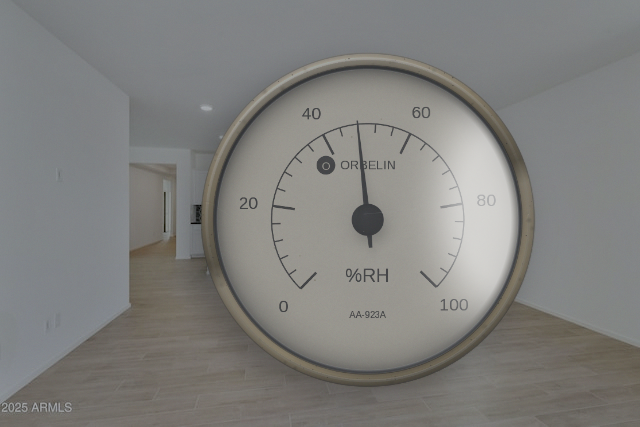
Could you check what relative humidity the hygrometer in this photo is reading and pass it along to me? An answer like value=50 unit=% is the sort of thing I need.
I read value=48 unit=%
